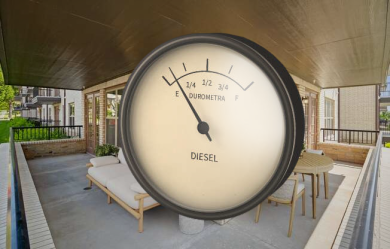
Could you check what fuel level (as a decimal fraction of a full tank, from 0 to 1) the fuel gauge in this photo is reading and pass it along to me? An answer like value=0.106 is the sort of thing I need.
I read value=0.125
